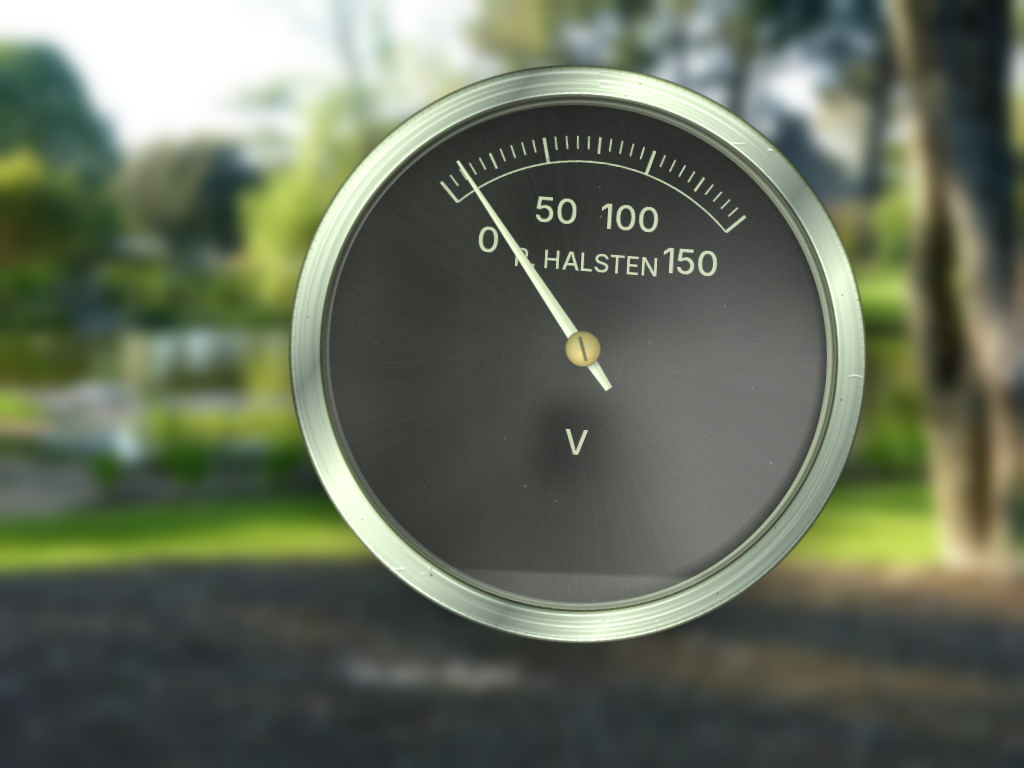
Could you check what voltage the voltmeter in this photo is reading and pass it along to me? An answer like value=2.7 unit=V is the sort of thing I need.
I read value=10 unit=V
